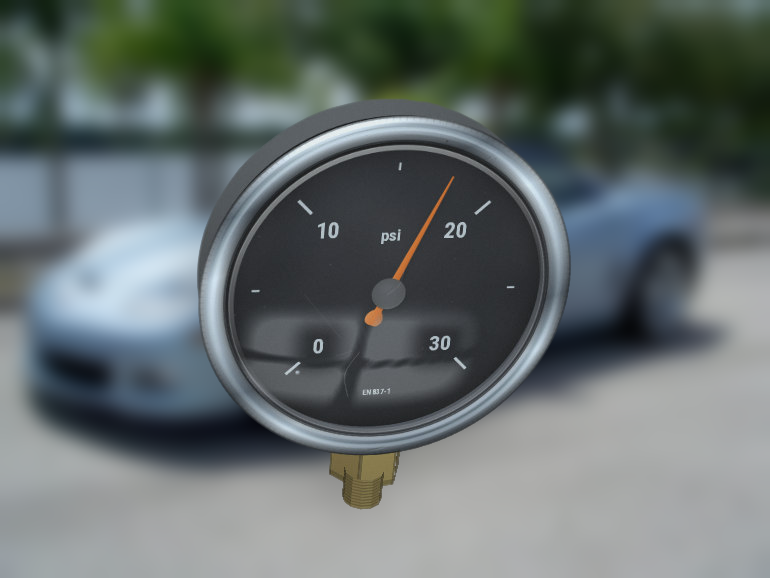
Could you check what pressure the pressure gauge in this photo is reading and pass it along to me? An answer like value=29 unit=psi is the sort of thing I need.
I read value=17.5 unit=psi
